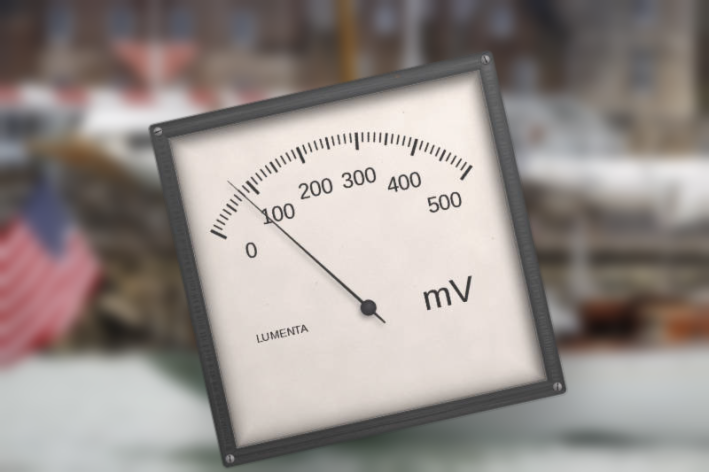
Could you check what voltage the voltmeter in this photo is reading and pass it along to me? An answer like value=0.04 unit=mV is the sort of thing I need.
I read value=80 unit=mV
